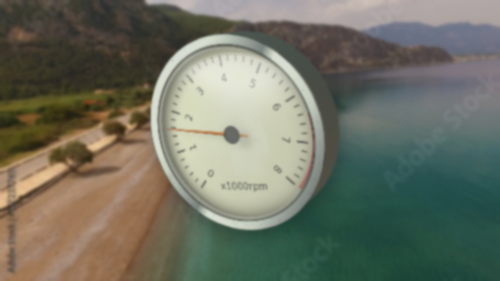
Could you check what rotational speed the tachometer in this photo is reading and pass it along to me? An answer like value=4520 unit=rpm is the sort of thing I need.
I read value=1600 unit=rpm
